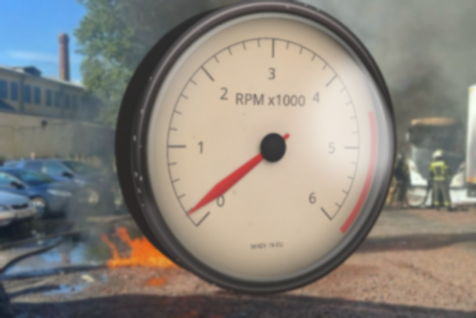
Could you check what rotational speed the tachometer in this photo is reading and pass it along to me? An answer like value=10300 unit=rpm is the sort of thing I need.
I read value=200 unit=rpm
